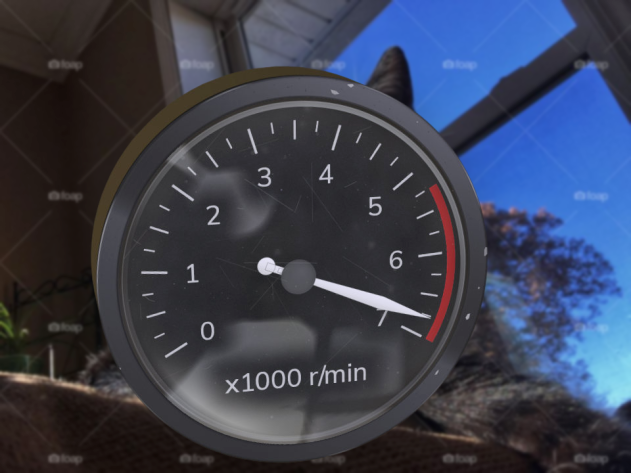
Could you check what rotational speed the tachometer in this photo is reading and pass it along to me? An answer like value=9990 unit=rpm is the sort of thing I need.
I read value=6750 unit=rpm
